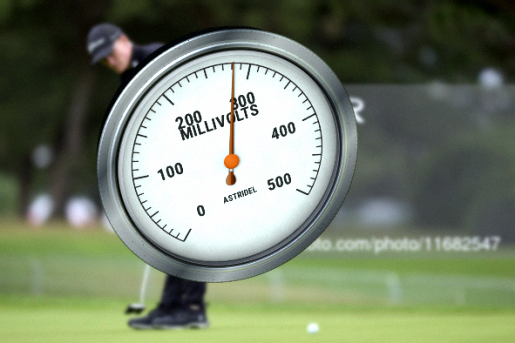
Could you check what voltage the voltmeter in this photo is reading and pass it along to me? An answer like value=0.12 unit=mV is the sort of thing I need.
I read value=280 unit=mV
